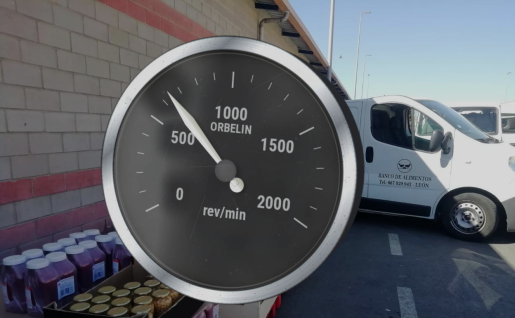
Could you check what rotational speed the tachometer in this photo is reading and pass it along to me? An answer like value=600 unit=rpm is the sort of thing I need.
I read value=650 unit=rpm
